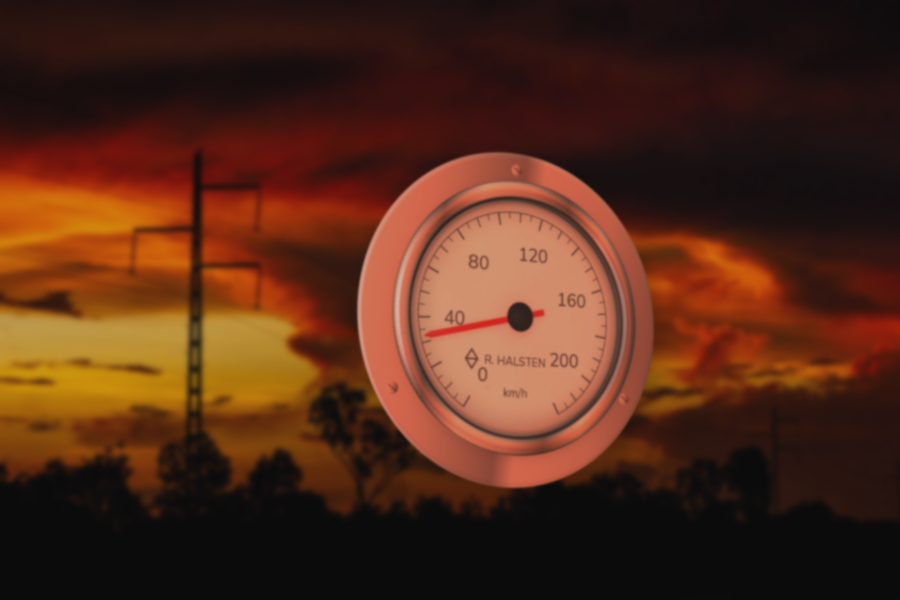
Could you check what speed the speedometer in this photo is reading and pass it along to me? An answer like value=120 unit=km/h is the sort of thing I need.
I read value=32.5 unit=km/h
